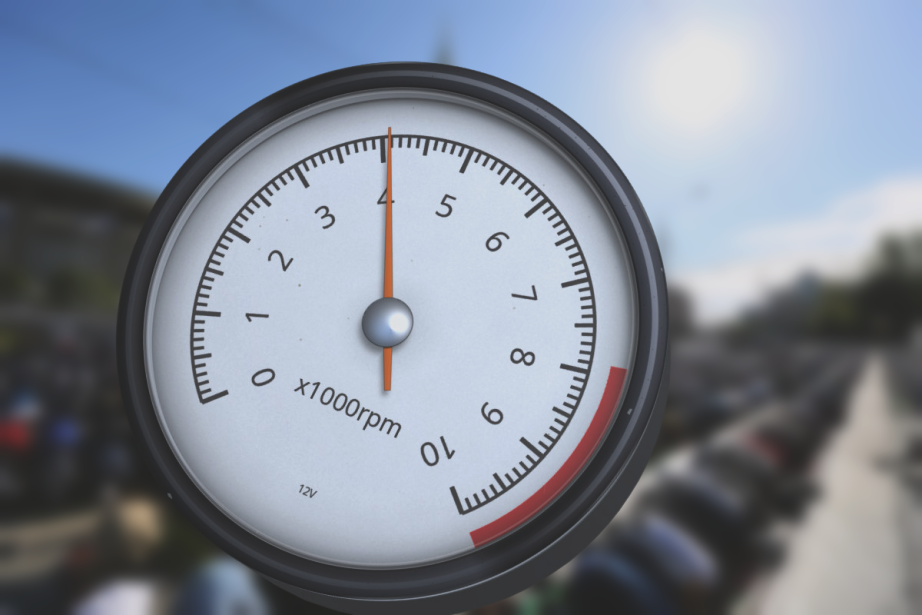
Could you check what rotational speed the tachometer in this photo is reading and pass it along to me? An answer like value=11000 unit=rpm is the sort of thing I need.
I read value=4100 unit=rpm
